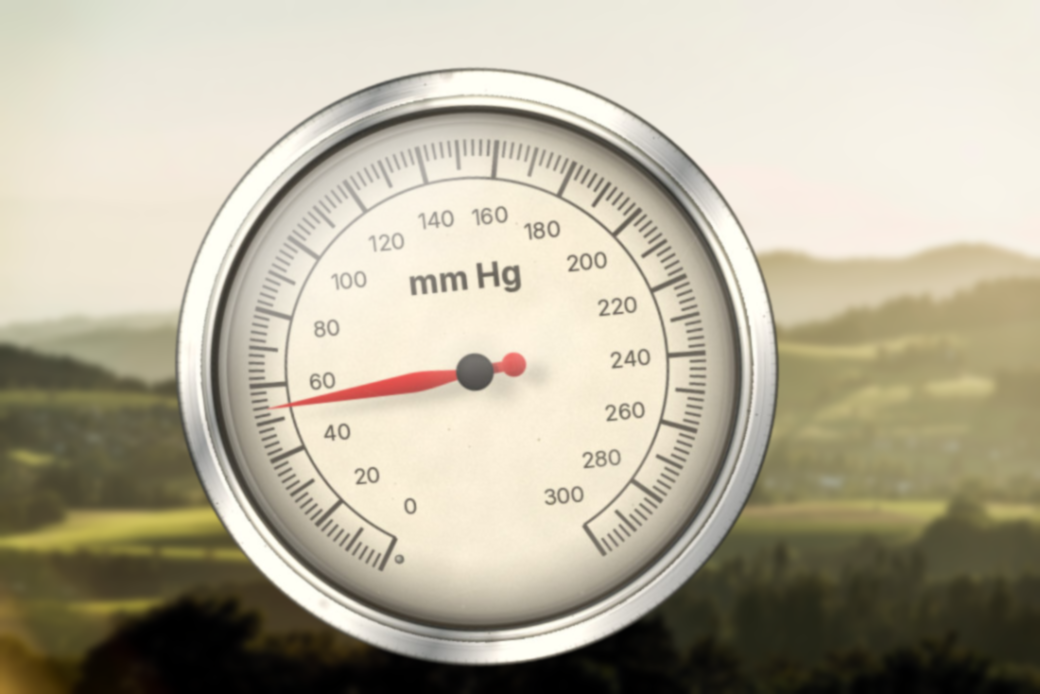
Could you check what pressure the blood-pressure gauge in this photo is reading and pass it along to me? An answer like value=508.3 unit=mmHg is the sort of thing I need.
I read value=54 unit=mmHg
